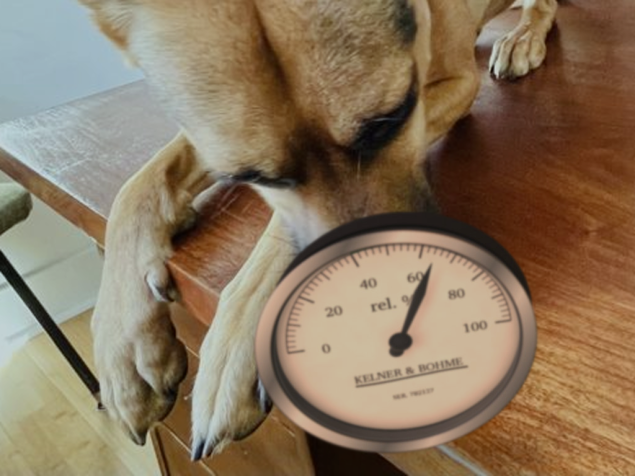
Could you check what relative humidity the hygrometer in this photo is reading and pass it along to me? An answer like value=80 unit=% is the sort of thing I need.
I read value=64 unit=%
